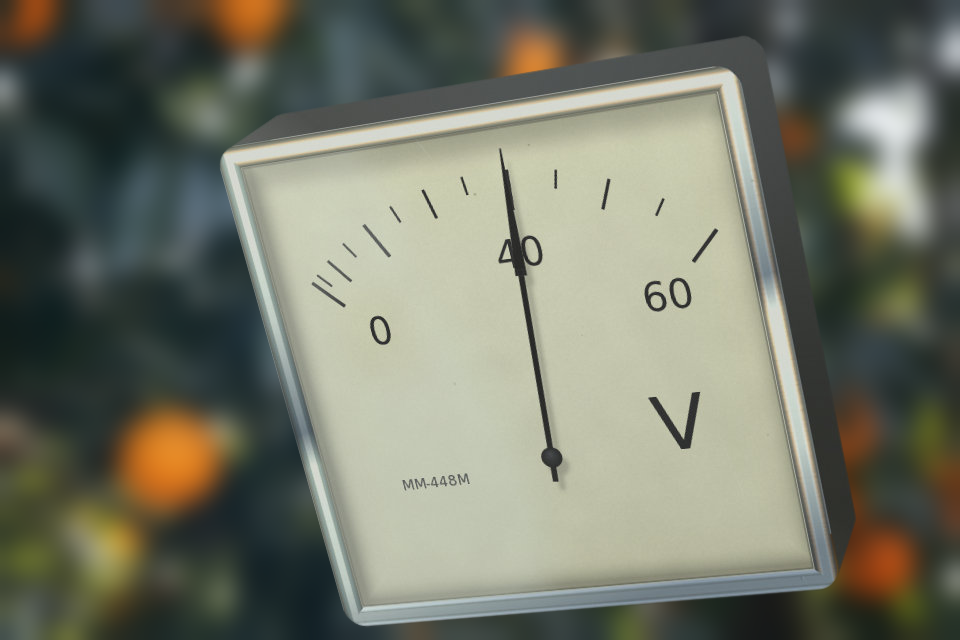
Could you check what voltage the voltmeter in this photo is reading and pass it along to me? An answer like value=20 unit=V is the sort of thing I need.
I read value=40 unit=V
